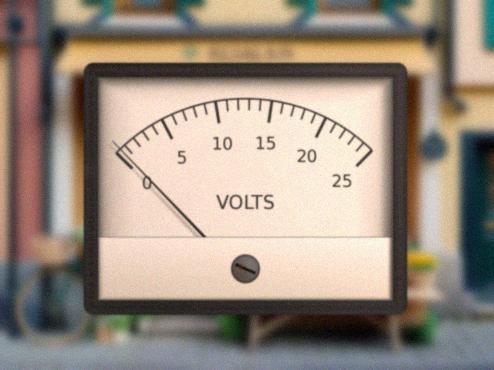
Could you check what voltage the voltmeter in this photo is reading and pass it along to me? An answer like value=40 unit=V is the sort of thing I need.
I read value=0.5 unit=V
